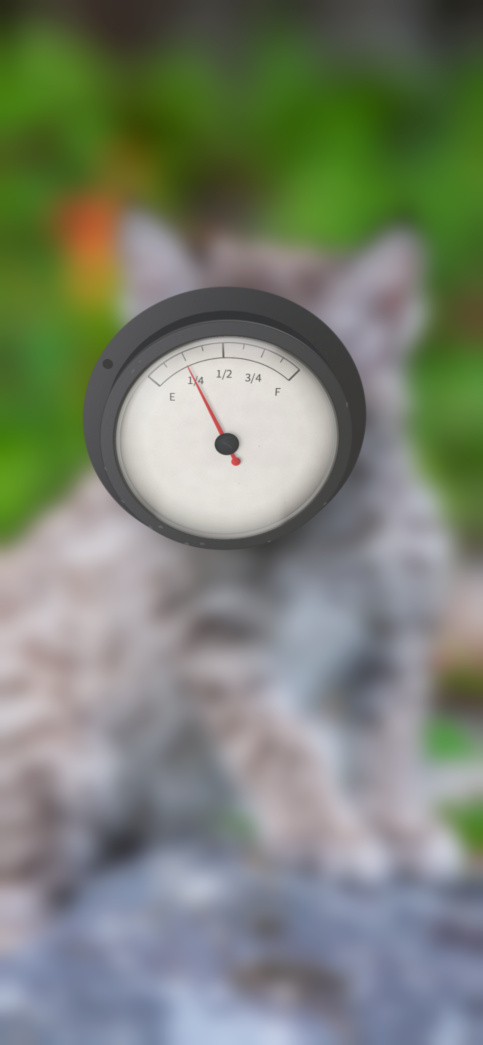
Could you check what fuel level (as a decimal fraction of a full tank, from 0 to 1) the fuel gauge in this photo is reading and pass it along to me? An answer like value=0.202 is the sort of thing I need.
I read value=0.25
